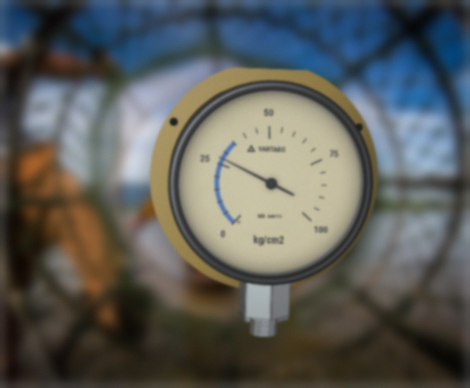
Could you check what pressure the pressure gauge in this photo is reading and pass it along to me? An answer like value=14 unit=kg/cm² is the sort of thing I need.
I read value=27.5 unit=kg/cm²
